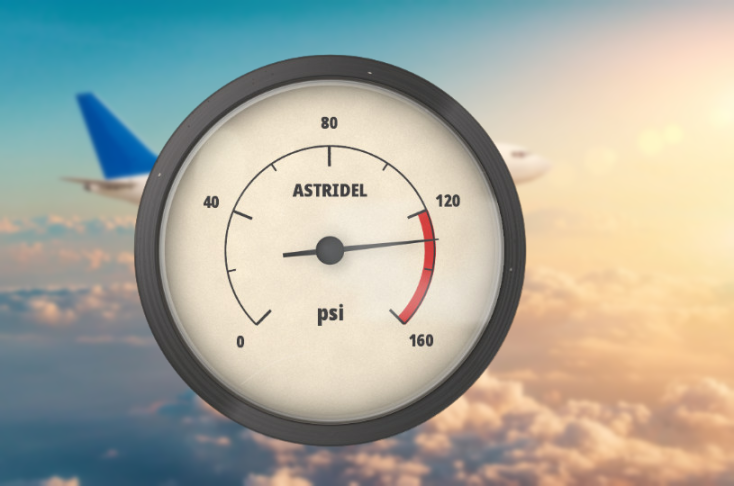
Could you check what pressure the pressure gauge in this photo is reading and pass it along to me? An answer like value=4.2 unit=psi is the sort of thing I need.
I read value=130 unit=psi
